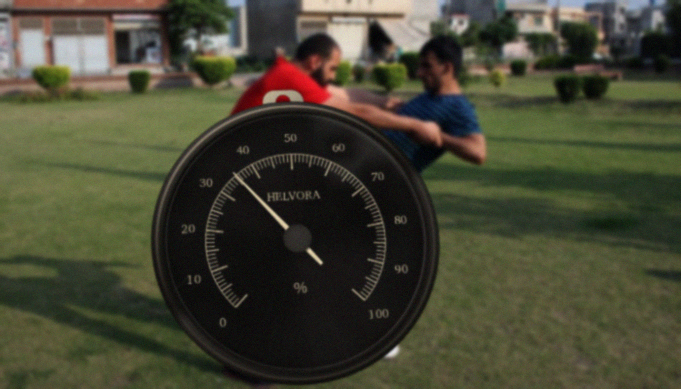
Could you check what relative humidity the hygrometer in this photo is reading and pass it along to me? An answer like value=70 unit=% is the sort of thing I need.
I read value=35 unit=%
